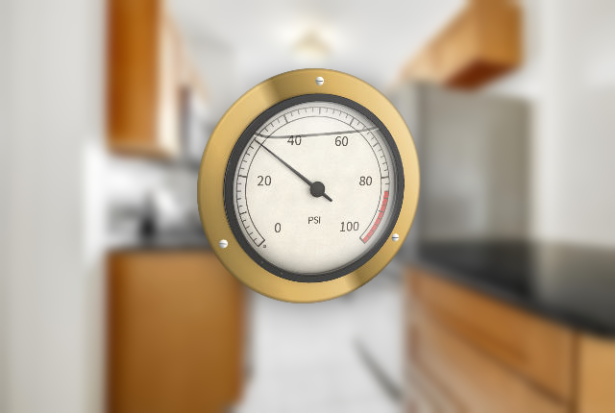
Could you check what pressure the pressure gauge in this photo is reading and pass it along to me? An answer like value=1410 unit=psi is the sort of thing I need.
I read value=30 unit=psi
